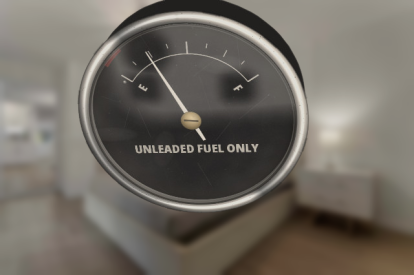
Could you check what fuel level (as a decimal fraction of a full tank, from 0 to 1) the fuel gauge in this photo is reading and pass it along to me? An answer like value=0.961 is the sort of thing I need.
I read value=0.25
